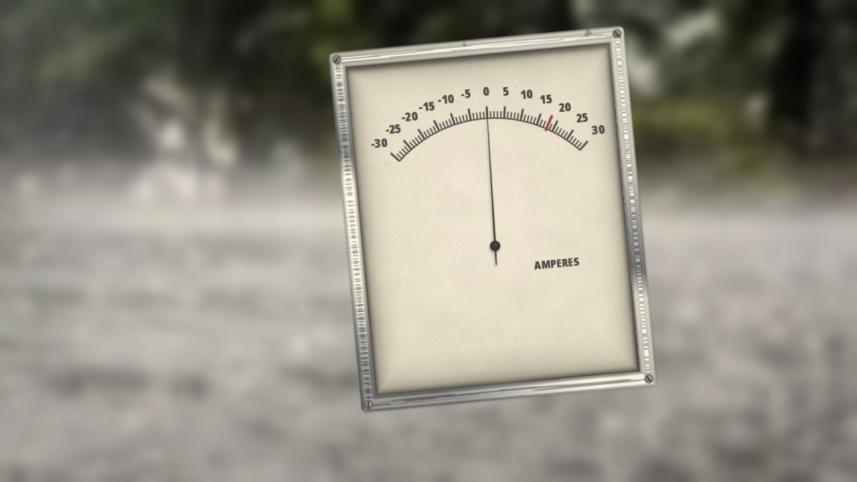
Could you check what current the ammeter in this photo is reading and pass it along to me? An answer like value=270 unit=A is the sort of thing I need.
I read value=0 unit=A
